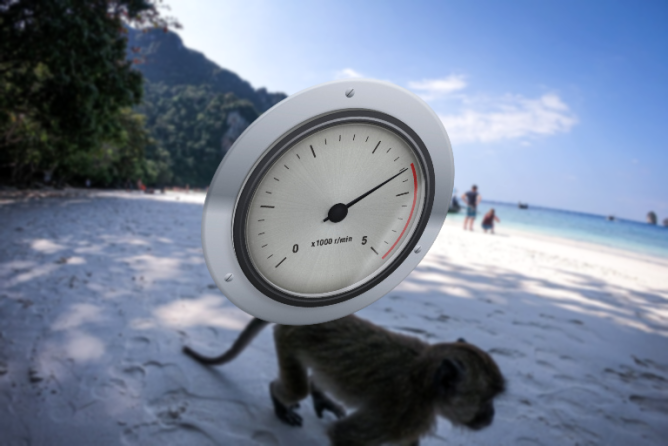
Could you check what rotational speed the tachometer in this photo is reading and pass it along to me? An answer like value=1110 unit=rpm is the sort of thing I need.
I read value=3600 unit=rpm
